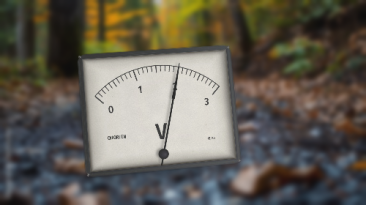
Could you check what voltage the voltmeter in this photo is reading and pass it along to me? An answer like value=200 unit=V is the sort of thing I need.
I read value=2 unit=V
